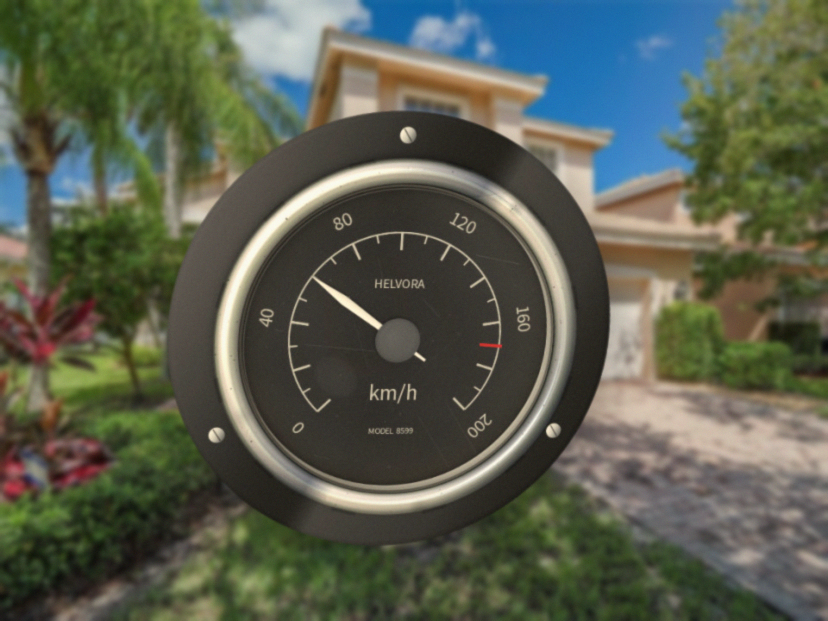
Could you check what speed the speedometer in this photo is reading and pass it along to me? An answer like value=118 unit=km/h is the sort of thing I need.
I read value=60 unit=km/h
